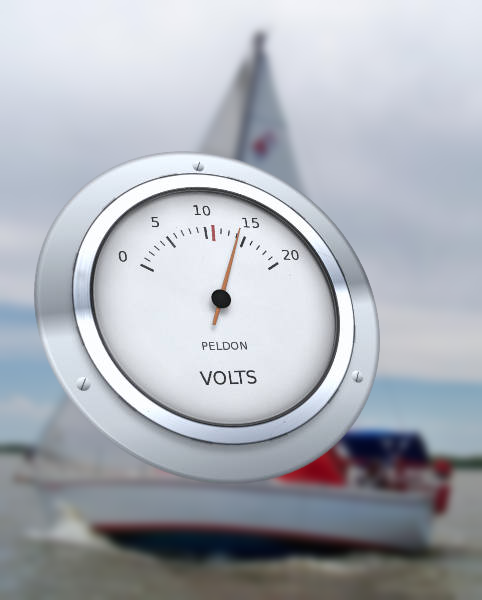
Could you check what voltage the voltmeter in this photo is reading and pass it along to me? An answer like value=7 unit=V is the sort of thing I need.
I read value=14 unit=V
